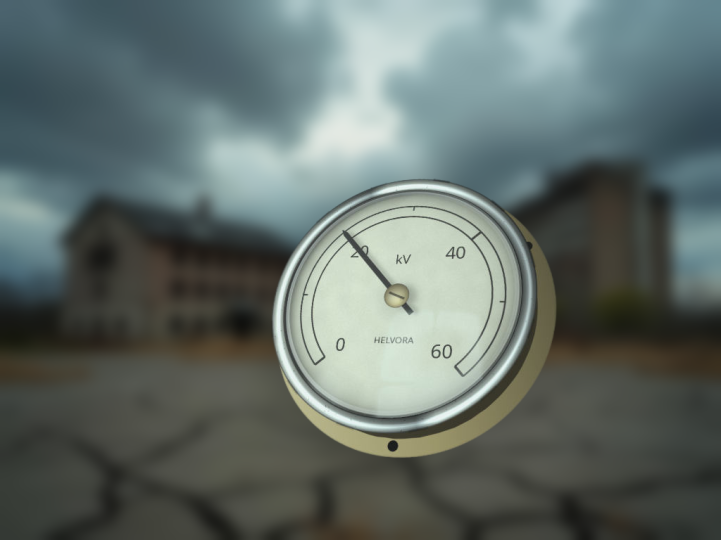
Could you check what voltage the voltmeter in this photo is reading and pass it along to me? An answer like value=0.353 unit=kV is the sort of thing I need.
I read value=20 unit=kV
